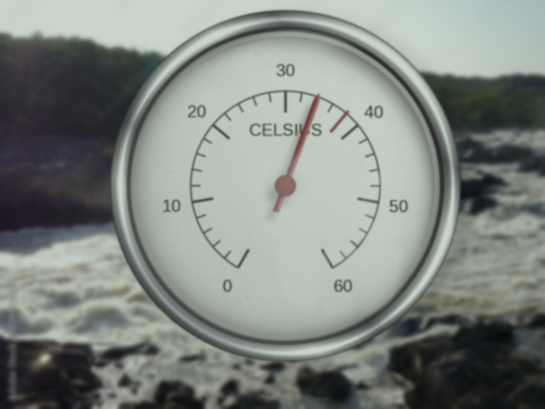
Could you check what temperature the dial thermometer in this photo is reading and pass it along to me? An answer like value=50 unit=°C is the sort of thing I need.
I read value=34 unit=°C
